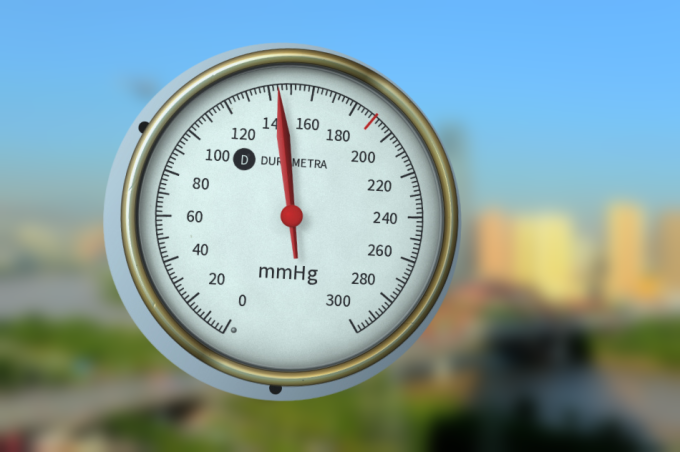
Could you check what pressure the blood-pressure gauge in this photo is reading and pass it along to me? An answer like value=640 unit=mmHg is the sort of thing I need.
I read value=144 unit=mmHg
